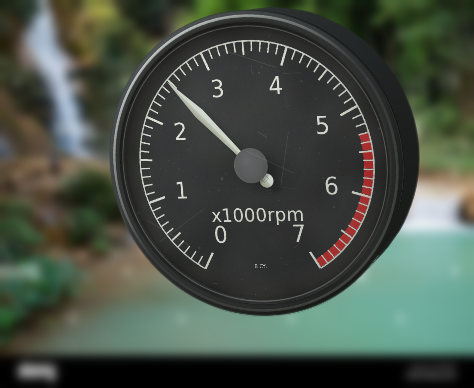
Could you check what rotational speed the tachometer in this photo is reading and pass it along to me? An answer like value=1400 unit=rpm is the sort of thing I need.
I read value=2500 unit=rpm
